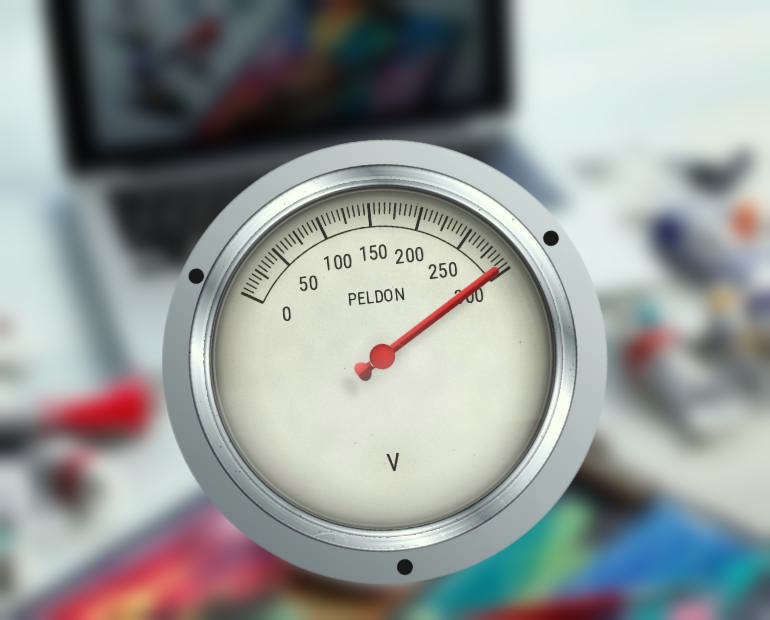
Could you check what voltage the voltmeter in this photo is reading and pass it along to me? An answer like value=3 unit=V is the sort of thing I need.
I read value=295 unit=V
